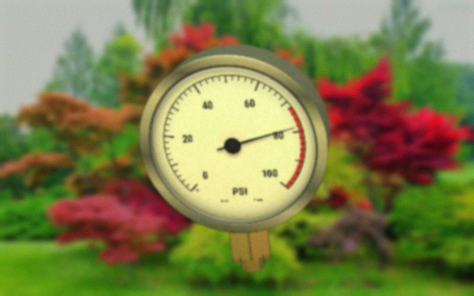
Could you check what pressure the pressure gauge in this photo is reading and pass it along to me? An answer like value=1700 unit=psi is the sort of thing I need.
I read value=78 unit=psi
